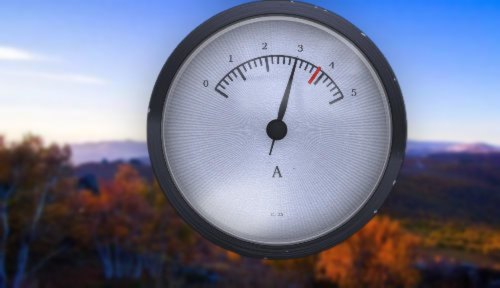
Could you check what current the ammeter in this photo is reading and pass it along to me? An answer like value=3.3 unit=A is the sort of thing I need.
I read value=3 unit=A
